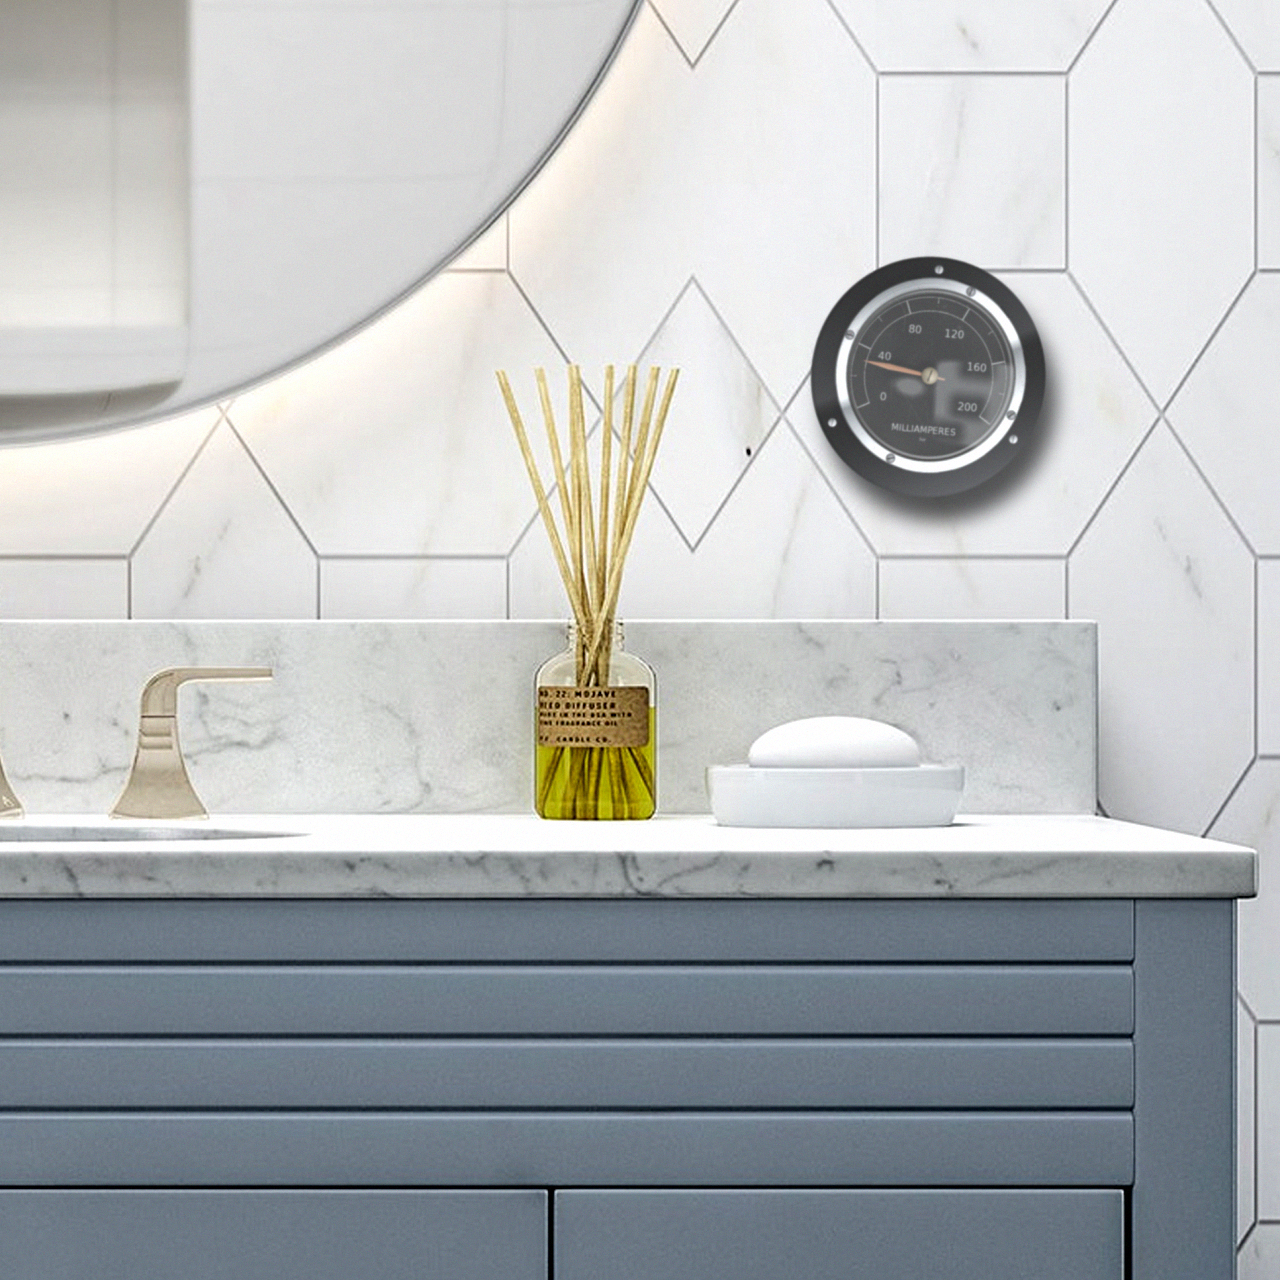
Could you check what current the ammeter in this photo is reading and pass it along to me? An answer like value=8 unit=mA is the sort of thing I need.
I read value=30 unit=mA
